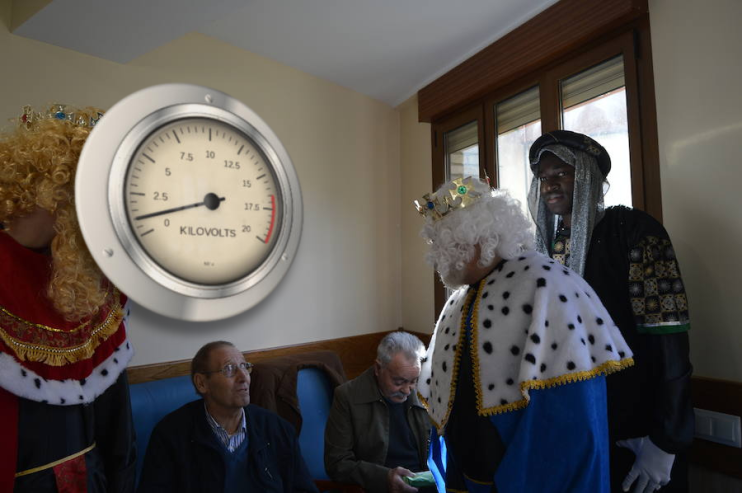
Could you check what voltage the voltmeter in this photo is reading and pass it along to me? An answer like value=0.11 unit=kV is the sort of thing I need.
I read value=1 unit=kV
